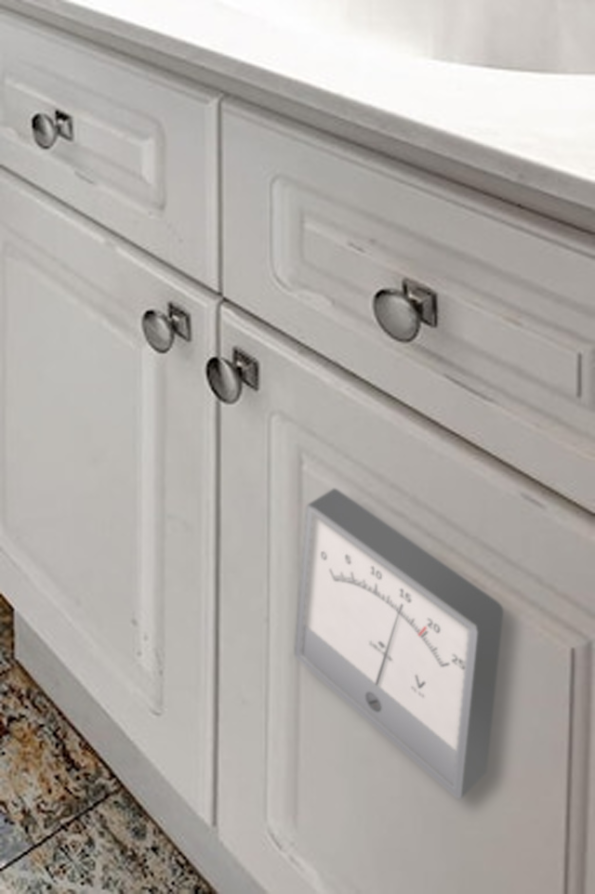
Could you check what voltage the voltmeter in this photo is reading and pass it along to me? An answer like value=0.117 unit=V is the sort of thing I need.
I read value=15 unit=V
